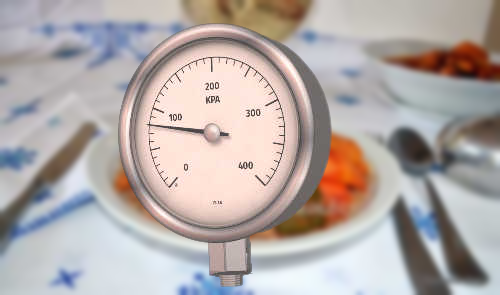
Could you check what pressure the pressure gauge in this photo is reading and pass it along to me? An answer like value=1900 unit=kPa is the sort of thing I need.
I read value=80 unit=kPa
